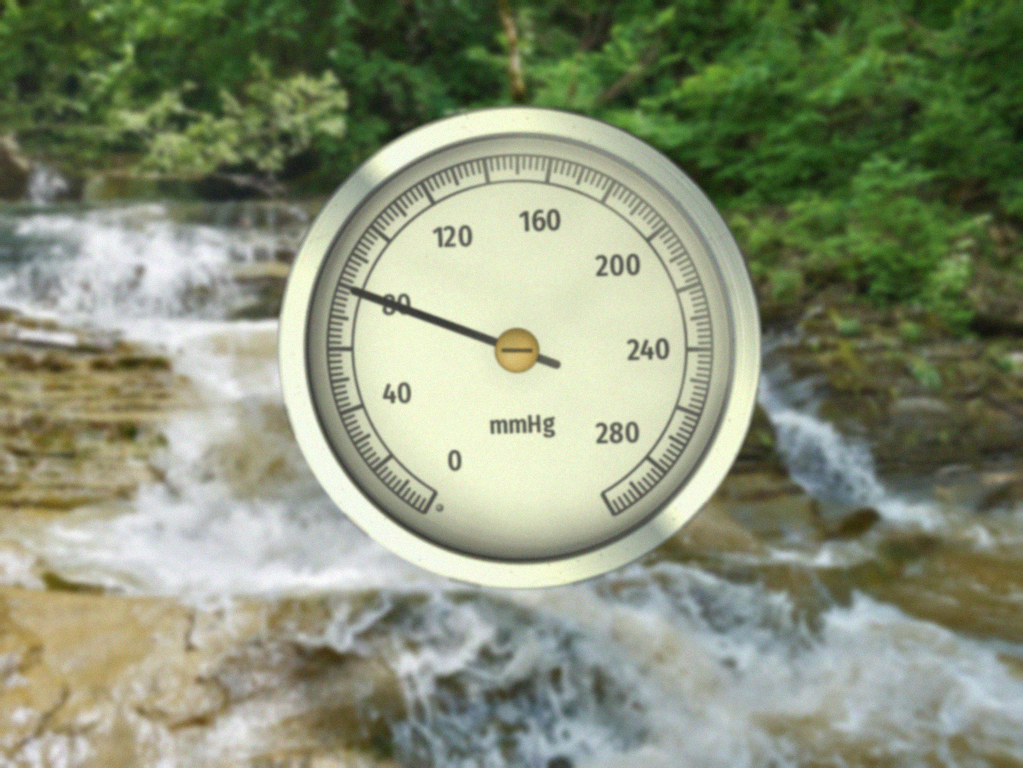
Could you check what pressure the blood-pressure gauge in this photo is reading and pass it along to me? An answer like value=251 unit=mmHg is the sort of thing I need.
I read value=80 unit=mmHg
